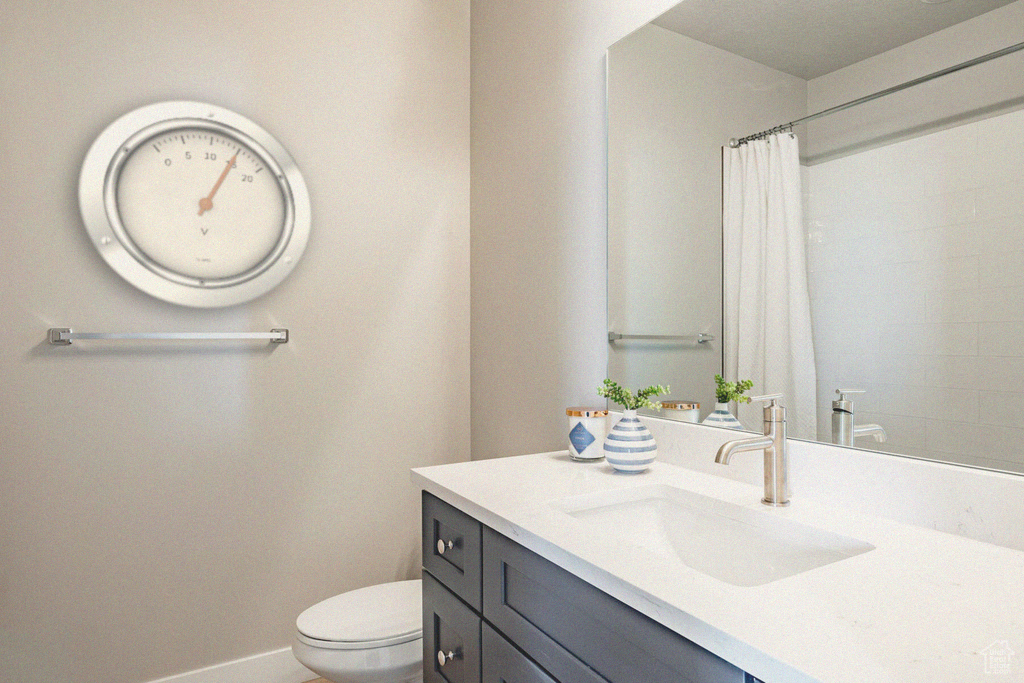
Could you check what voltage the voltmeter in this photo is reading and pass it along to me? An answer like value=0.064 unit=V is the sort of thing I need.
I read value=15 unit=V
